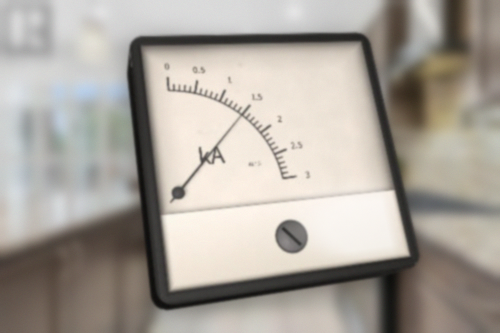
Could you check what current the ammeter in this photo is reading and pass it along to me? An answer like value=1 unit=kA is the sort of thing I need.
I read value=1.5 unit=kA
